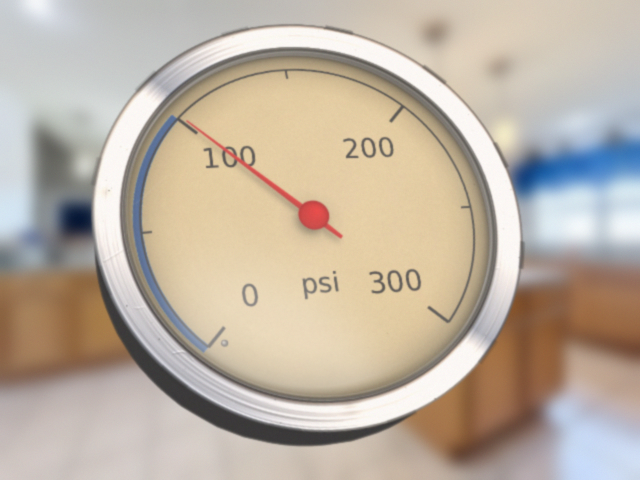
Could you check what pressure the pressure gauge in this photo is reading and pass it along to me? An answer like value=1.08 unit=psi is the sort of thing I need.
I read value=100 unit=psi
